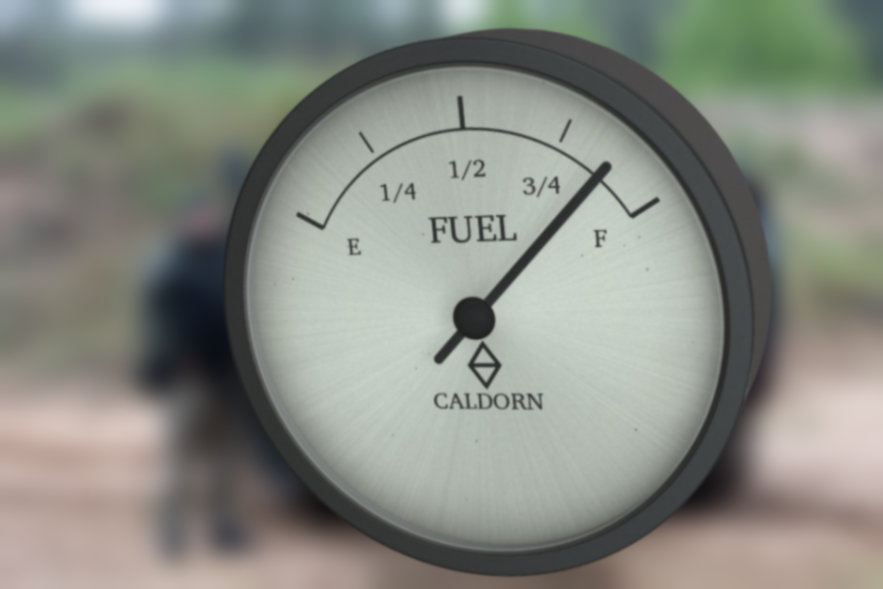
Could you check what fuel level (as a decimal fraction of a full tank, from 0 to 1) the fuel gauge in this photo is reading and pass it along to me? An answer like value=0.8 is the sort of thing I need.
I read value=0.875
